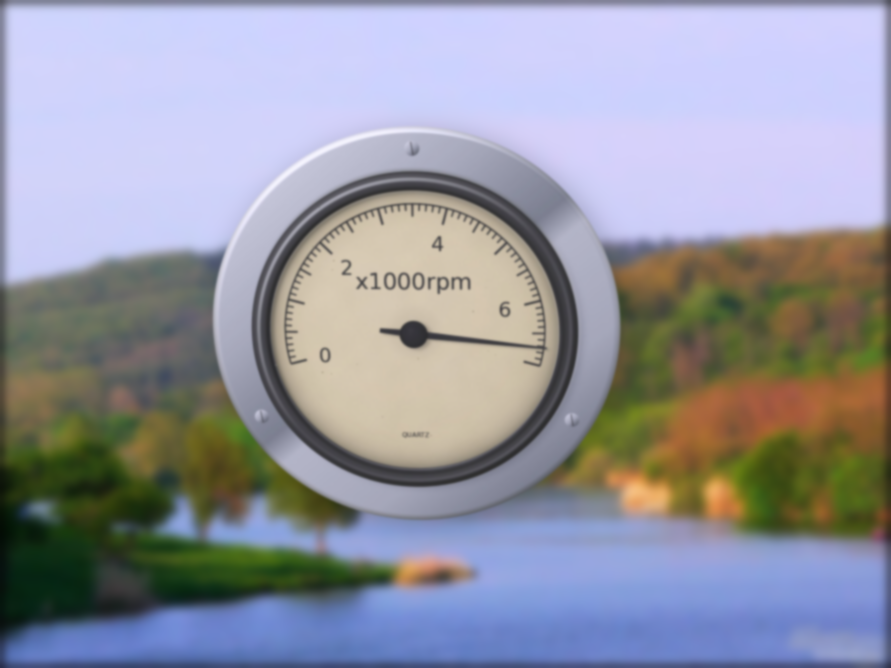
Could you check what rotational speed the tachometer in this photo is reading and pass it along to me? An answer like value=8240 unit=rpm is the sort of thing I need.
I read value=6700 unit=rpm
